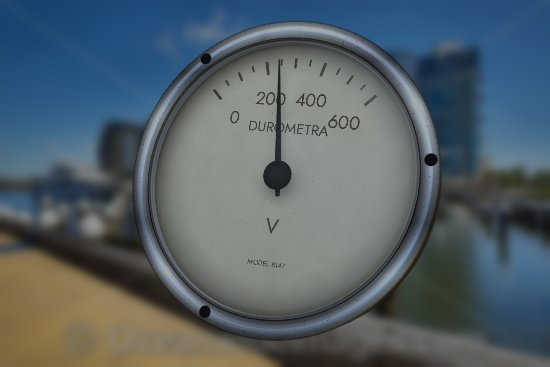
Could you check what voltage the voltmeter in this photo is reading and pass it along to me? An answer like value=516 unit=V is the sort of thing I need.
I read value=250 unit=V
